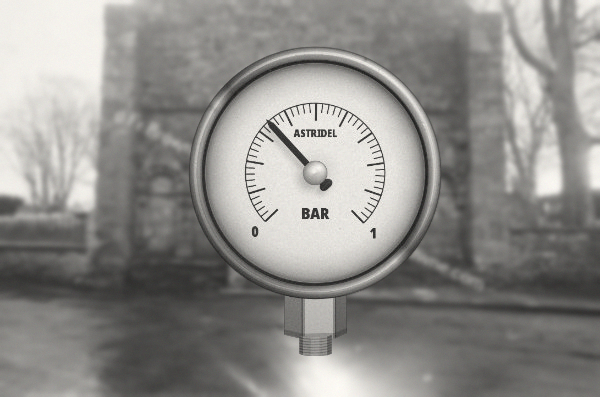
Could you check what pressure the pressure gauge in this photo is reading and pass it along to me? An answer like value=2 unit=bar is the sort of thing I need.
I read value=0.34 unit=bar
